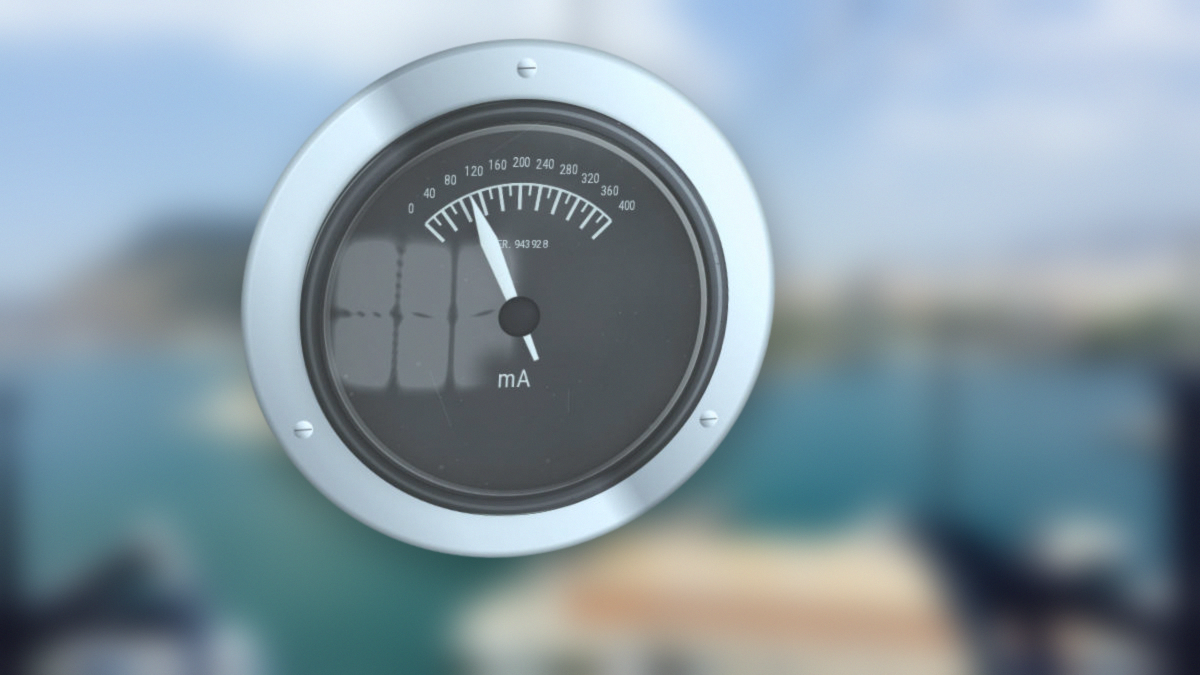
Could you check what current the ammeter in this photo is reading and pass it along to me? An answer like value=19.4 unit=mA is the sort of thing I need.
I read value=100 unit=mA
